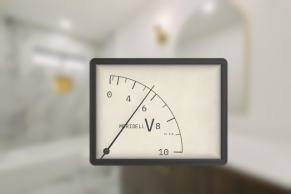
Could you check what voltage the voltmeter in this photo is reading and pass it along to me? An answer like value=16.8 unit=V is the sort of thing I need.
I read value=5.5 unit=V
